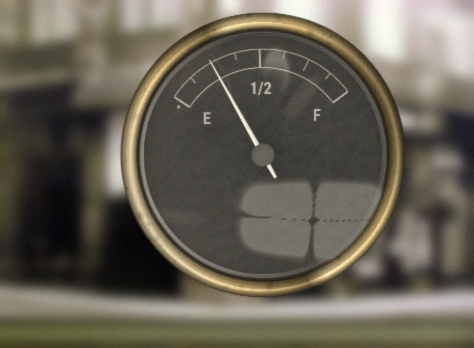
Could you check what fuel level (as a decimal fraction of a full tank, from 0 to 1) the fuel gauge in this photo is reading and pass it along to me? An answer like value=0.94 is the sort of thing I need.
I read value=0.25
